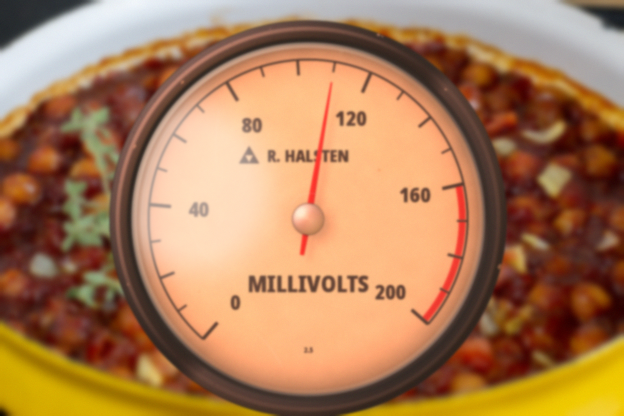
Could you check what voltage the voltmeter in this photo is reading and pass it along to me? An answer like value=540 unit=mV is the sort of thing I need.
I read value=110 unit=mV
